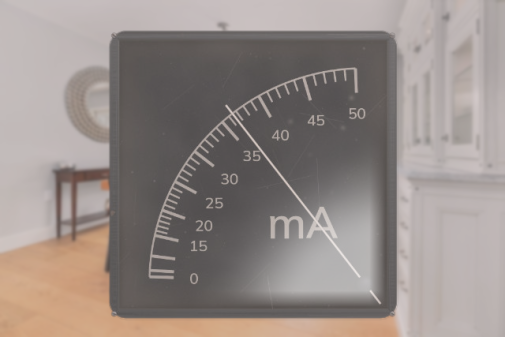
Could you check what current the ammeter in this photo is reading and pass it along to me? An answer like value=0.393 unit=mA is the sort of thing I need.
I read value=36.5 unit=mA
